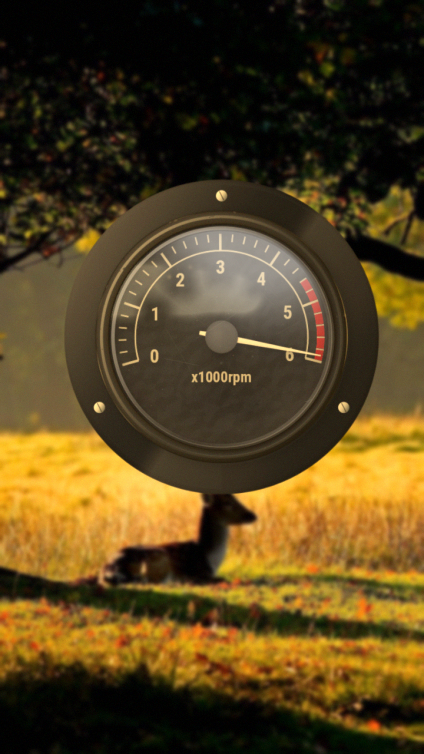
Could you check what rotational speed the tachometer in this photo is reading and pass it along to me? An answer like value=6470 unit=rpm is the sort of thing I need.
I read value=5900 unit=rpm
